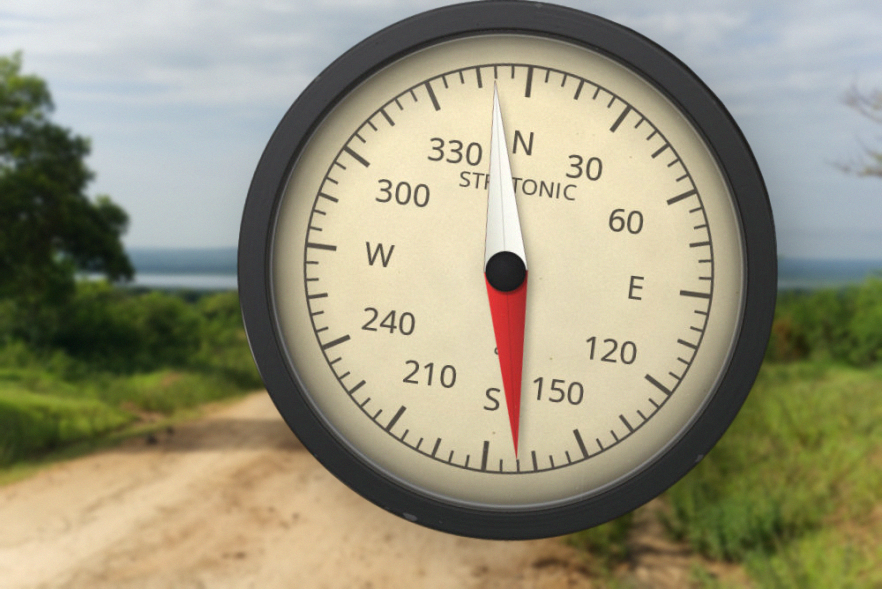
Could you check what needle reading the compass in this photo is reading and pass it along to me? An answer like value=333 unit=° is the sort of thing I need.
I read value=170 unit=°
